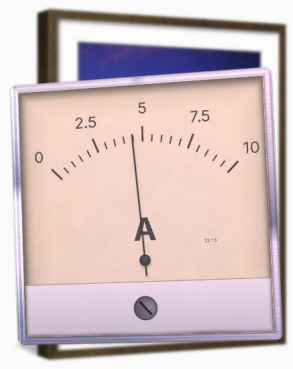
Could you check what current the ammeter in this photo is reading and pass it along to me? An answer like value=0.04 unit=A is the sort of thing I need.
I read value=4.5 unit=A
